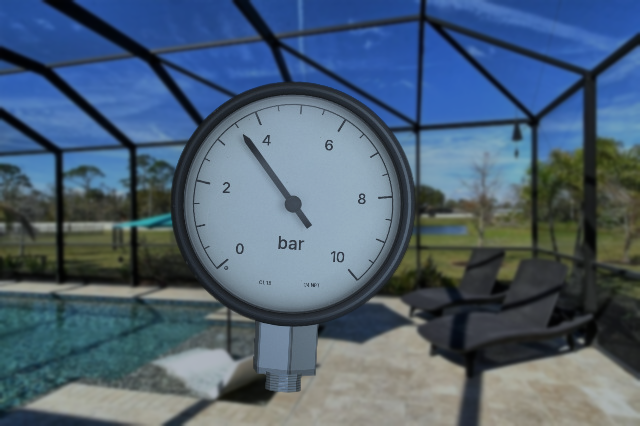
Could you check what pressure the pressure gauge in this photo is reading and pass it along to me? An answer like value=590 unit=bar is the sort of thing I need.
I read value=3.5 unit=bar
